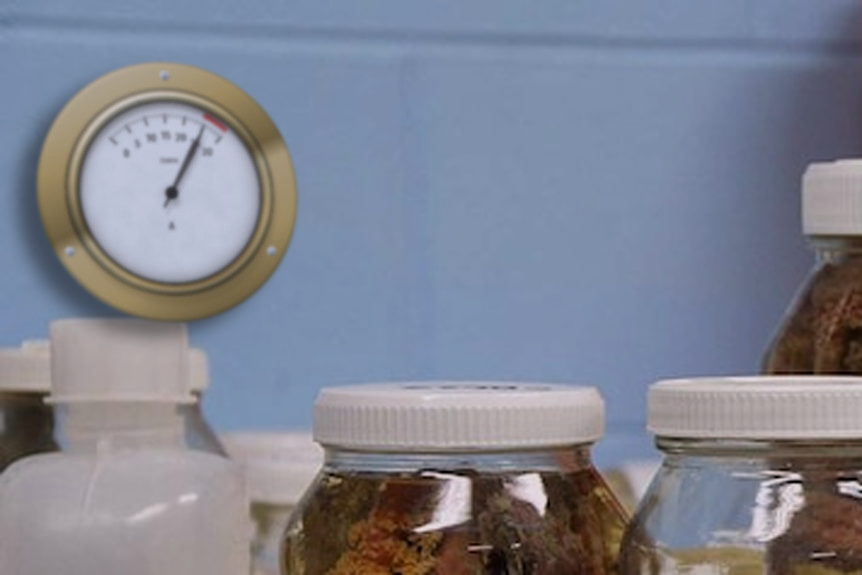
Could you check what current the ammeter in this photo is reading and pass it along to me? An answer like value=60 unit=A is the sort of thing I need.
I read value=25 unit=A
